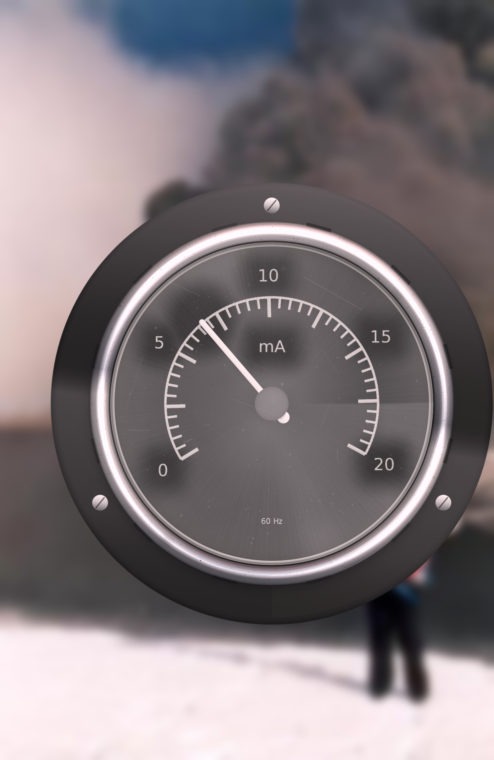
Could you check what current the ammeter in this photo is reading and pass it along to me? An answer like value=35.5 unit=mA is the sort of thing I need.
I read value=6.75 unit=mA
